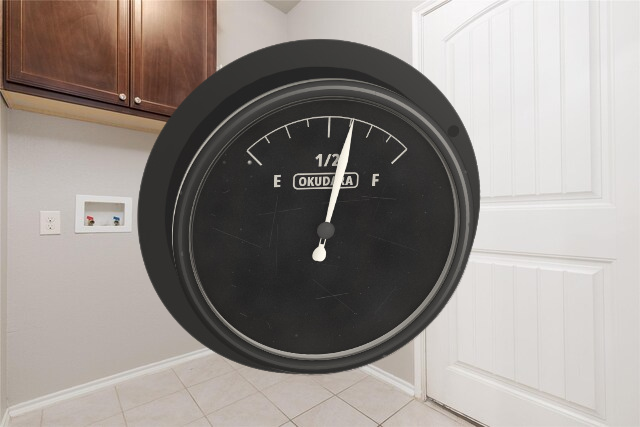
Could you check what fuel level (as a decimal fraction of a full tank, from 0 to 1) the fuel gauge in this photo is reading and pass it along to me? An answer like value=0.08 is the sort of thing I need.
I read value=0.625
